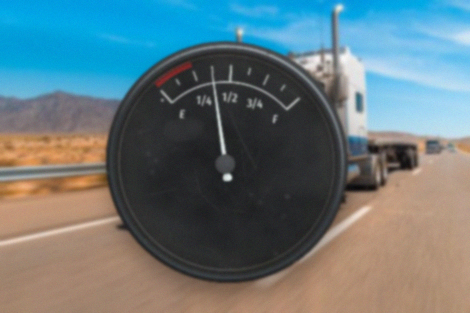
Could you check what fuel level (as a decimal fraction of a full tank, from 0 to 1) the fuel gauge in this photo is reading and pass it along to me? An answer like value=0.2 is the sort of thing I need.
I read value=0.375
